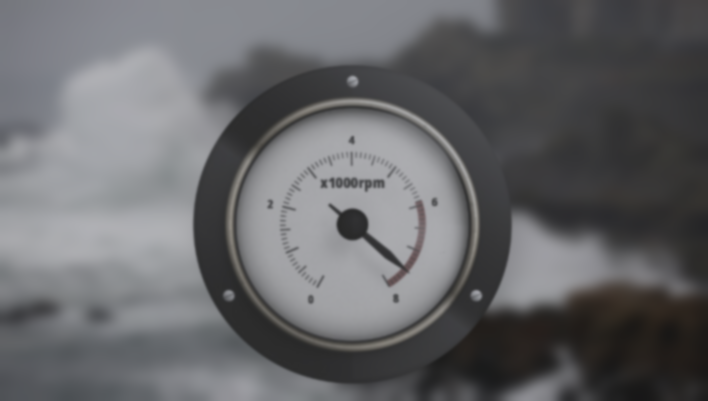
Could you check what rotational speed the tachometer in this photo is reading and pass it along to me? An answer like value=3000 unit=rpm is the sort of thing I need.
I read value=7500 unit=rpm
